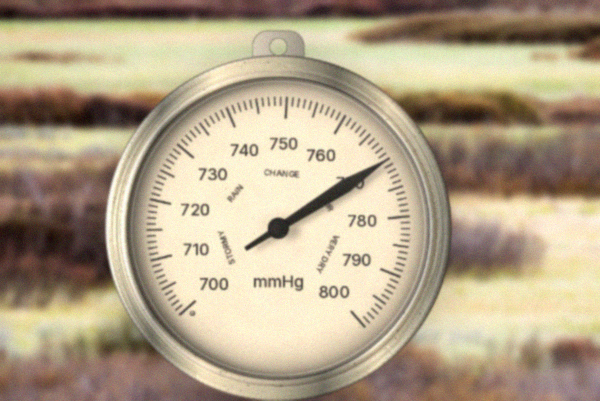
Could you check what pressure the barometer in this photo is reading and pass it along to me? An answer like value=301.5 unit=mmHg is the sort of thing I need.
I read value=770 unit=mmHg
